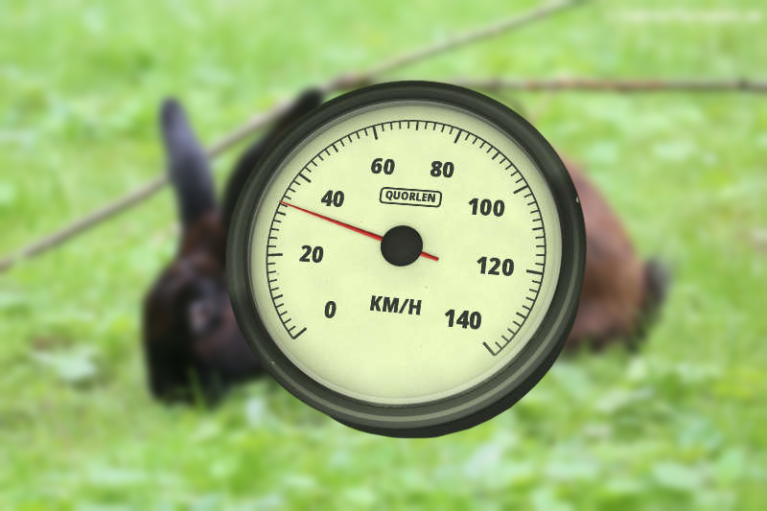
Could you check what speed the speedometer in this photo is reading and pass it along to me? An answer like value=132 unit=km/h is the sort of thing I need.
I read value=32 unit=km/h
